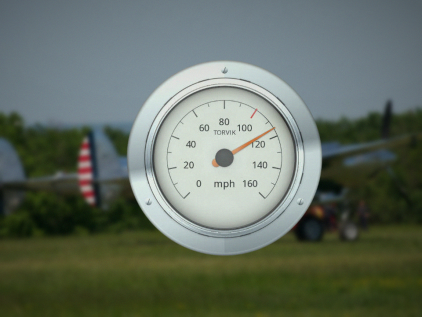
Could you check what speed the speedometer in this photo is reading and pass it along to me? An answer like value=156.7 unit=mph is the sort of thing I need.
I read value=115 unit=mph
